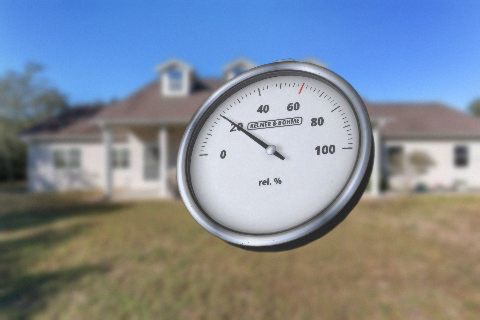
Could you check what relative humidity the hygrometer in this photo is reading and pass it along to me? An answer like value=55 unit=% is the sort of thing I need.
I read value=20 unit=%
